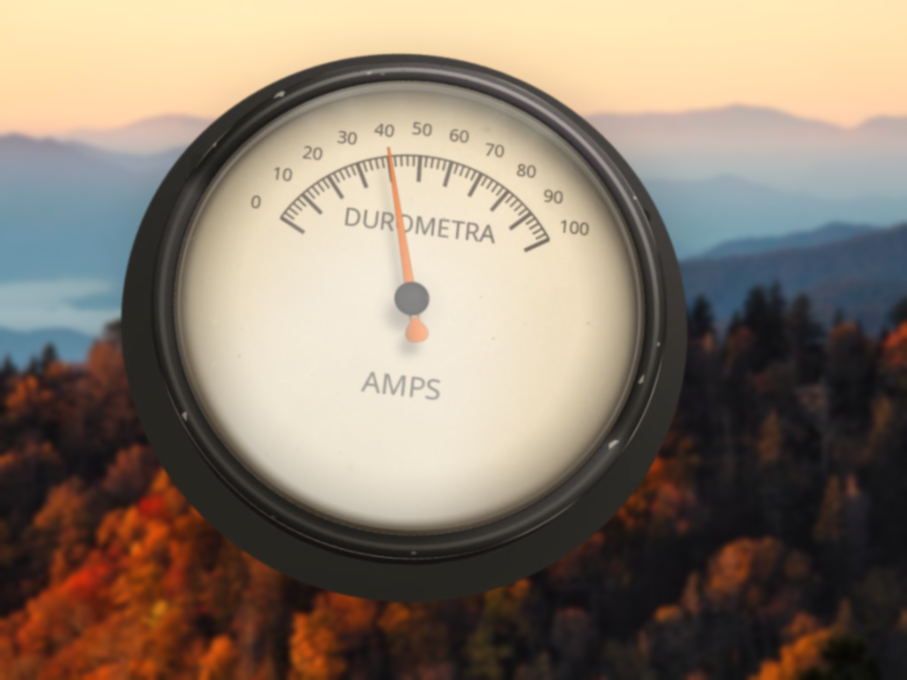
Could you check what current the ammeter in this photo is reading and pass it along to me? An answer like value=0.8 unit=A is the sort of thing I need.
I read value=40 unit=A
